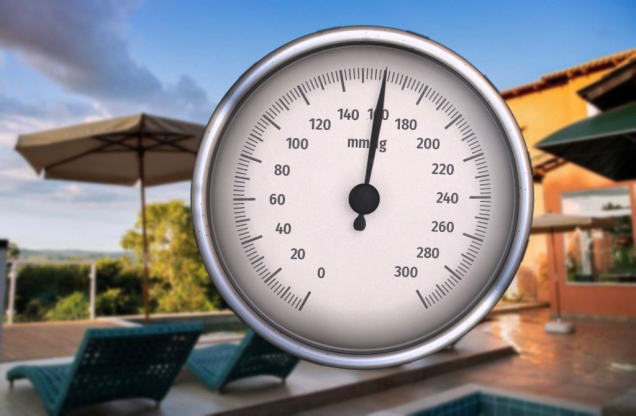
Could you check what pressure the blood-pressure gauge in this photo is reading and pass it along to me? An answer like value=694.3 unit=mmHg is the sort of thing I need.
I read value=160 unit=mmHg
